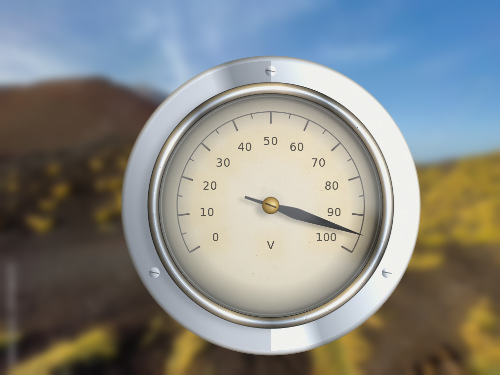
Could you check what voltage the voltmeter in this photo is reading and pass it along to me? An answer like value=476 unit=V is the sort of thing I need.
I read value=95 unit=V
